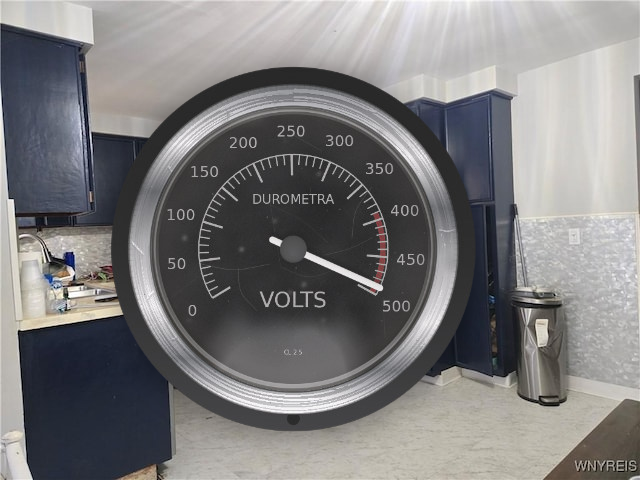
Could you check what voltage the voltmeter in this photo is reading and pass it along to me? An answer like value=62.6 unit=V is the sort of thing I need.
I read value=490 unit=V
